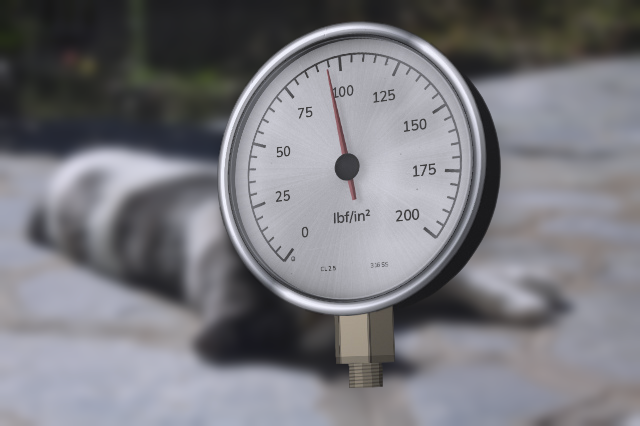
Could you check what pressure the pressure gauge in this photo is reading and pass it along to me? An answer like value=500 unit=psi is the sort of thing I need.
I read value=95 unit=psi
